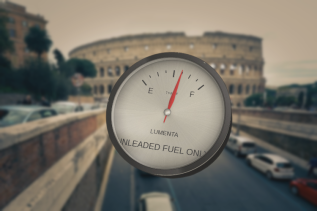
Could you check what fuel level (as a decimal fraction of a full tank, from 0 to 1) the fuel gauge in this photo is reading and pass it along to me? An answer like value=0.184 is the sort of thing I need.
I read value=0.625
